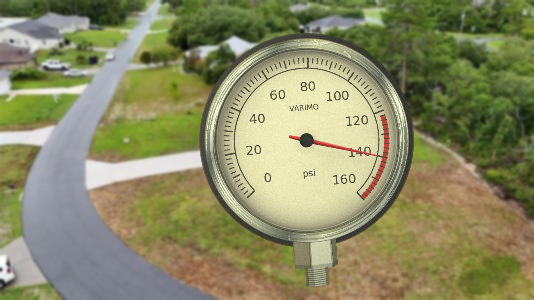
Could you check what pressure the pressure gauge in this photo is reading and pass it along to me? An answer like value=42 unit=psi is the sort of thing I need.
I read value=140 unit=psi
